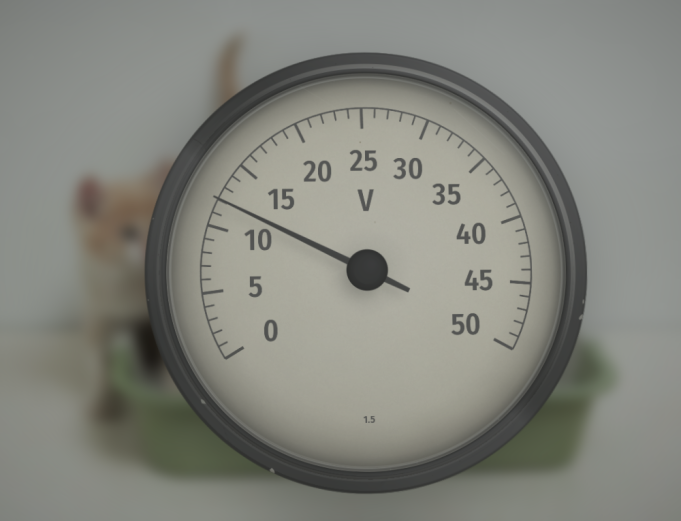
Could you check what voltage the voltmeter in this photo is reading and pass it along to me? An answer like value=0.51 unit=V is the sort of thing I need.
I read value=12 unit=V
